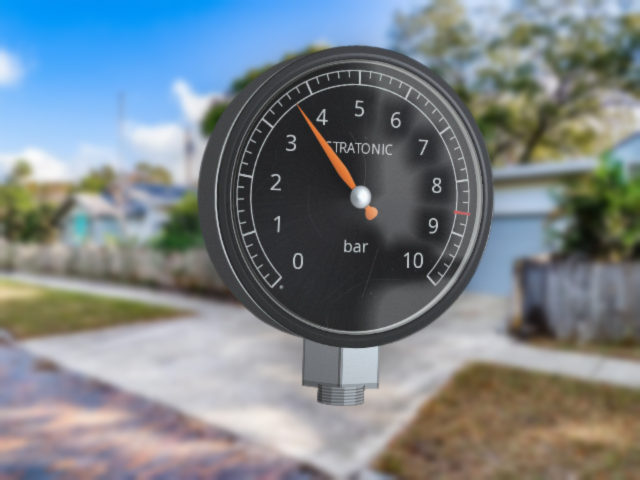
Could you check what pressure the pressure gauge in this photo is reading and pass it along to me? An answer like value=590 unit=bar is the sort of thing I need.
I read value=3.6 unit=bar
